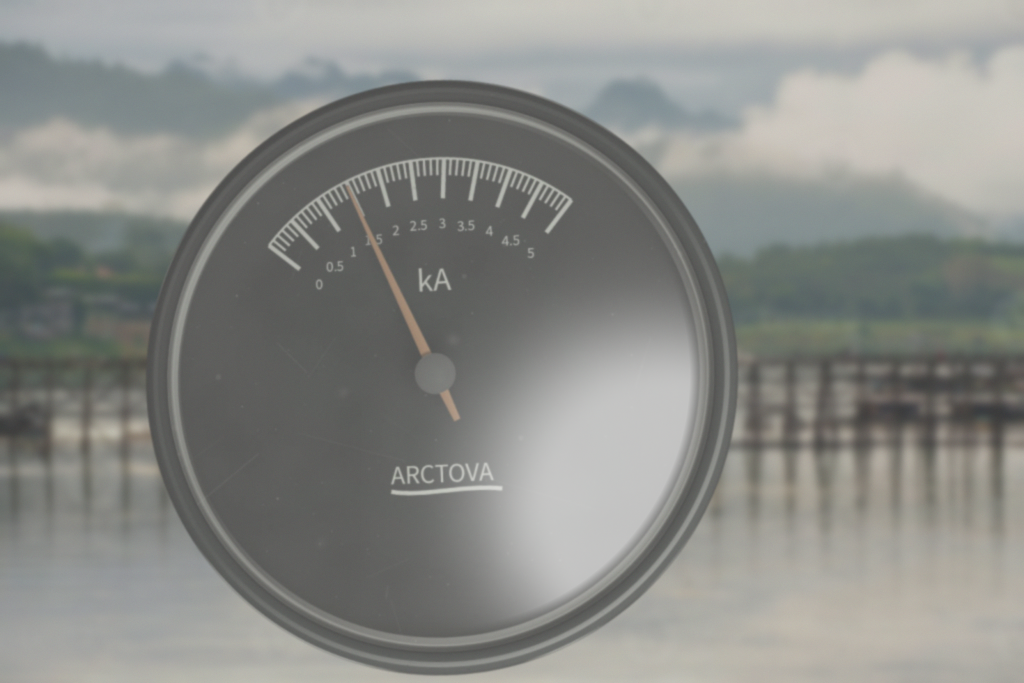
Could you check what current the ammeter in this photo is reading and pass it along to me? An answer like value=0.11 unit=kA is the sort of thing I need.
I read value=1.5 unit=kA
